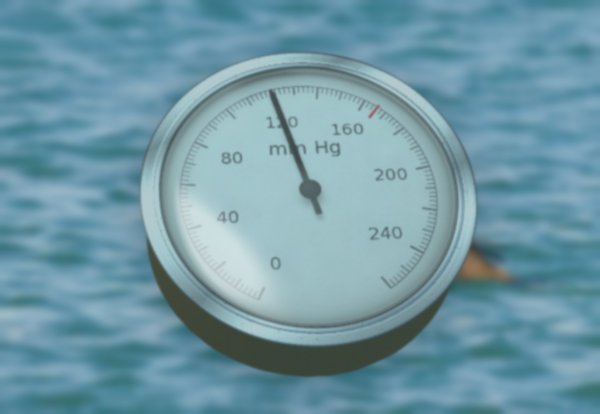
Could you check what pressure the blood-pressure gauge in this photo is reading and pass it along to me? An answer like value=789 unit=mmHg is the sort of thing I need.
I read value=120 unit=mmHg
